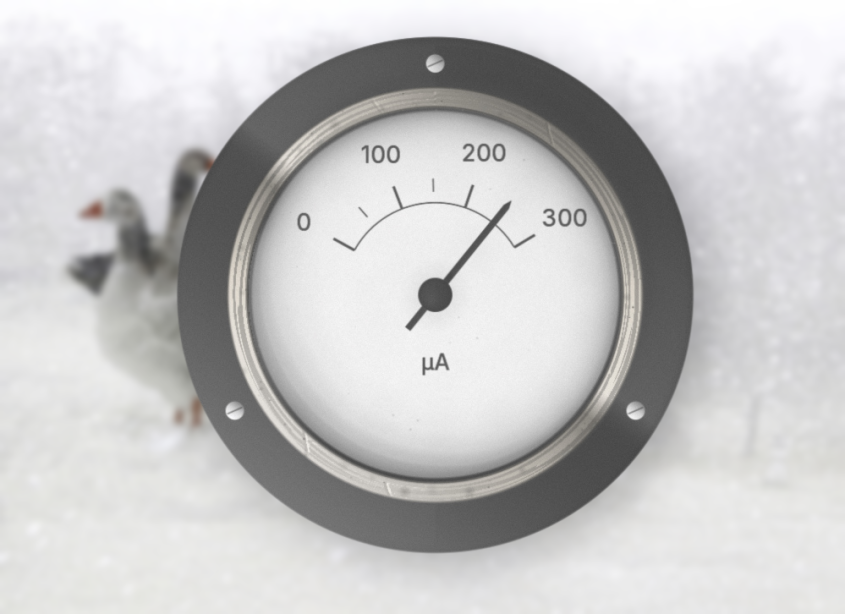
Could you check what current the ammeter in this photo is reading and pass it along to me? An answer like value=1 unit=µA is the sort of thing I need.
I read value=250 unit=µA
